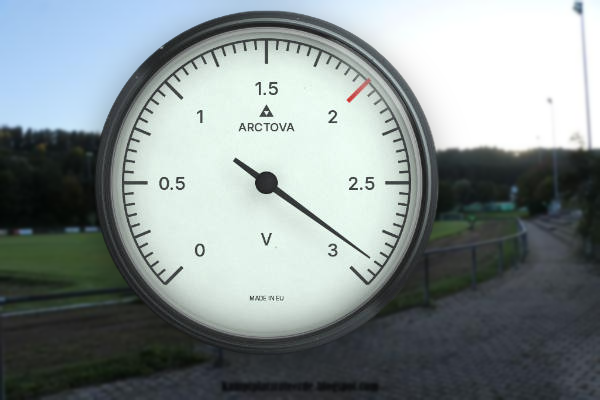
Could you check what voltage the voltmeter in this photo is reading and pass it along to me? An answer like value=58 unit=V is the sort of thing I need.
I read value=2.9 unit=V
